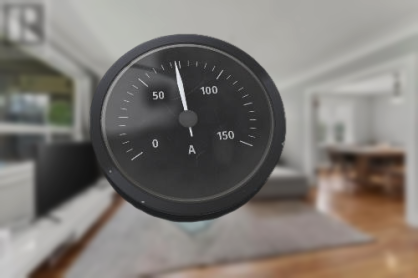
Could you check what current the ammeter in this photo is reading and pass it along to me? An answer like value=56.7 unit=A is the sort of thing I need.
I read value=72.5 unit=A
